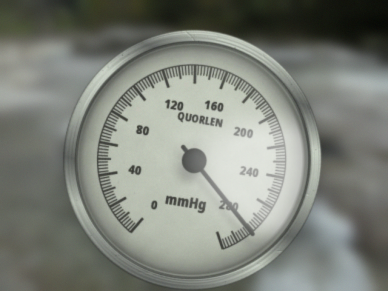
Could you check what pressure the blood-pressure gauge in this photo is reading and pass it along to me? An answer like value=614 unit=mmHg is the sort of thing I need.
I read value=280 unit=mmHg
